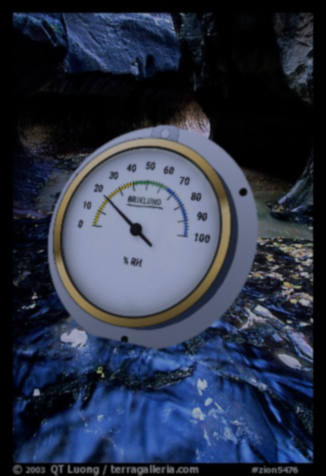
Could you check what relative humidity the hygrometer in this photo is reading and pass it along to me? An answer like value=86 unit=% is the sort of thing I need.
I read value=20 unit=%
